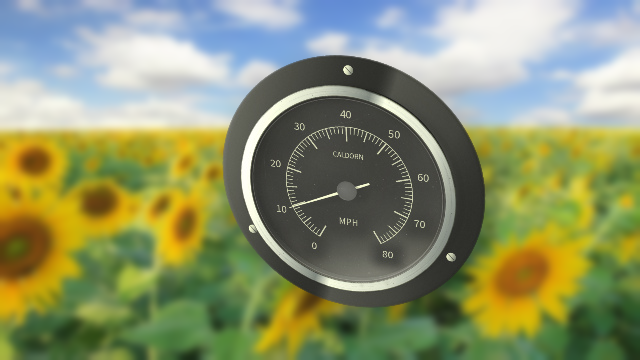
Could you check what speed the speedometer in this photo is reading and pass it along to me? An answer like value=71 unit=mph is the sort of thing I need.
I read value=10 unit=mph
